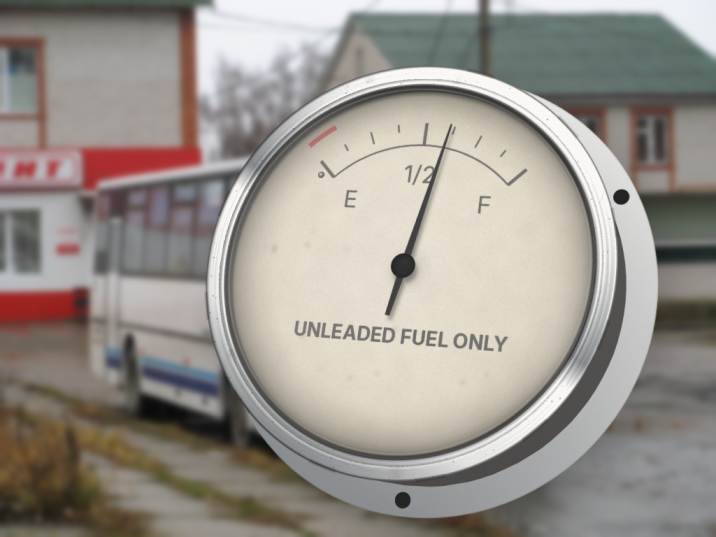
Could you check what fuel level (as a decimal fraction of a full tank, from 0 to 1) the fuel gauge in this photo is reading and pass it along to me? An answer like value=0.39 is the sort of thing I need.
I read value=0.625
